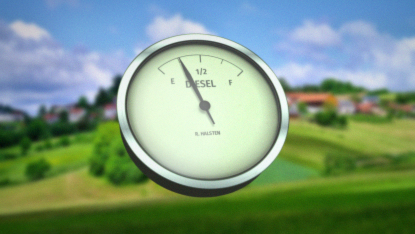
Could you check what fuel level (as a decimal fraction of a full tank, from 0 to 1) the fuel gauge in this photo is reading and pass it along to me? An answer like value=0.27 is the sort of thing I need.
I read value=0.25
